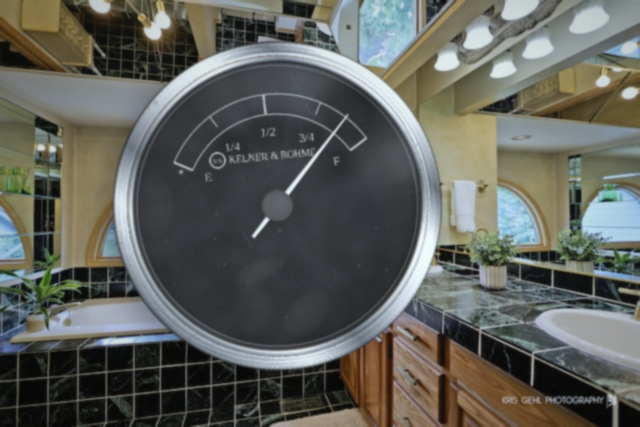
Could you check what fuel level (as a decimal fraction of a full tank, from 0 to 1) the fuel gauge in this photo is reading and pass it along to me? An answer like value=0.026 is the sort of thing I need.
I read value=0.875
